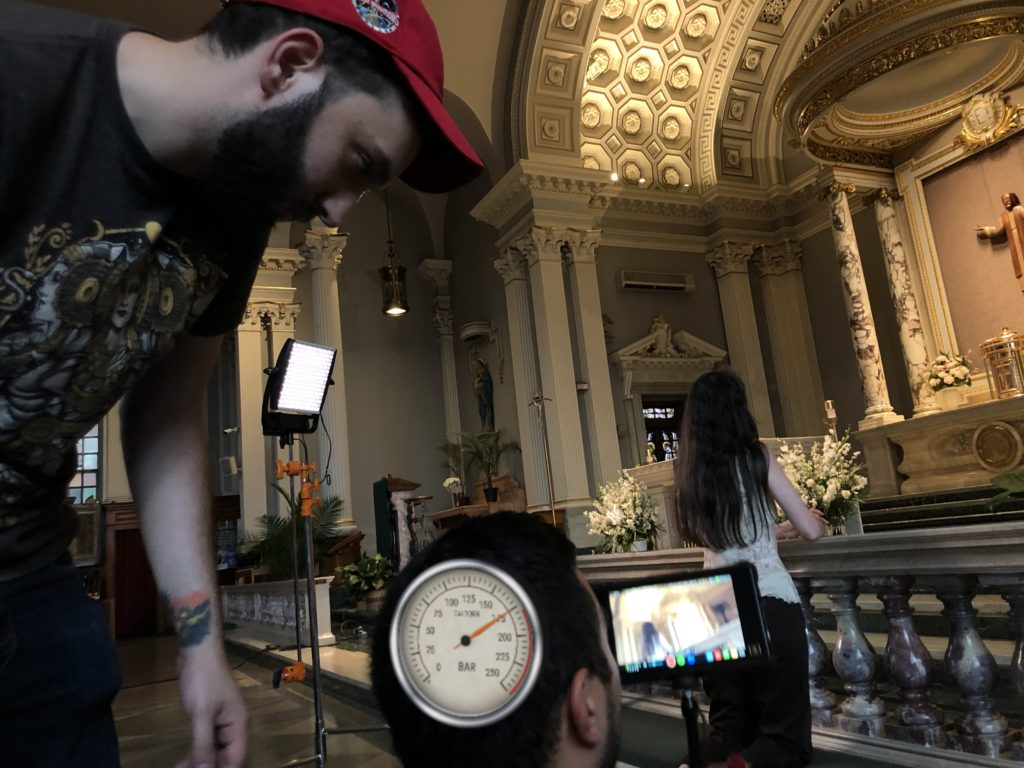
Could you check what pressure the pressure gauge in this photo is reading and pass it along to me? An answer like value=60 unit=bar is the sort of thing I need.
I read value=175 unit=bar
